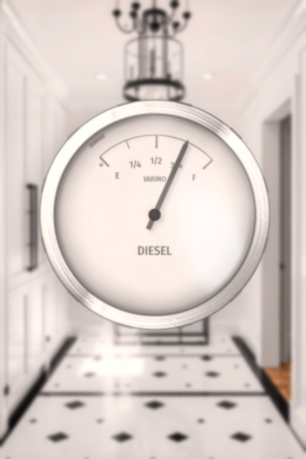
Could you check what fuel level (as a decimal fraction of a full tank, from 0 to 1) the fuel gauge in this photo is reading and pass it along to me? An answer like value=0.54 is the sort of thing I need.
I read value=0.75
